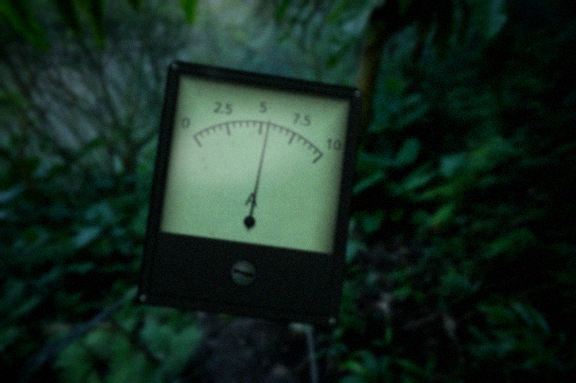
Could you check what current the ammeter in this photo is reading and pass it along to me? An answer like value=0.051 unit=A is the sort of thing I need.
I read value=5.5 unit=A
